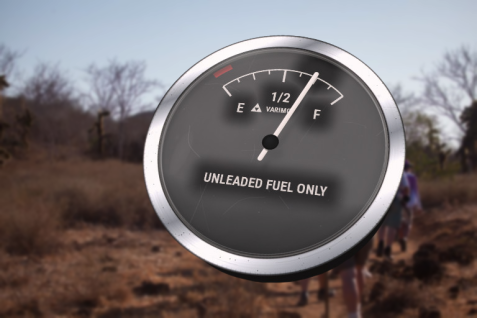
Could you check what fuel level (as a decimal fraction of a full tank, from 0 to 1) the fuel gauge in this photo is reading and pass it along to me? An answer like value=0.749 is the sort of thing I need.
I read value=0.75
